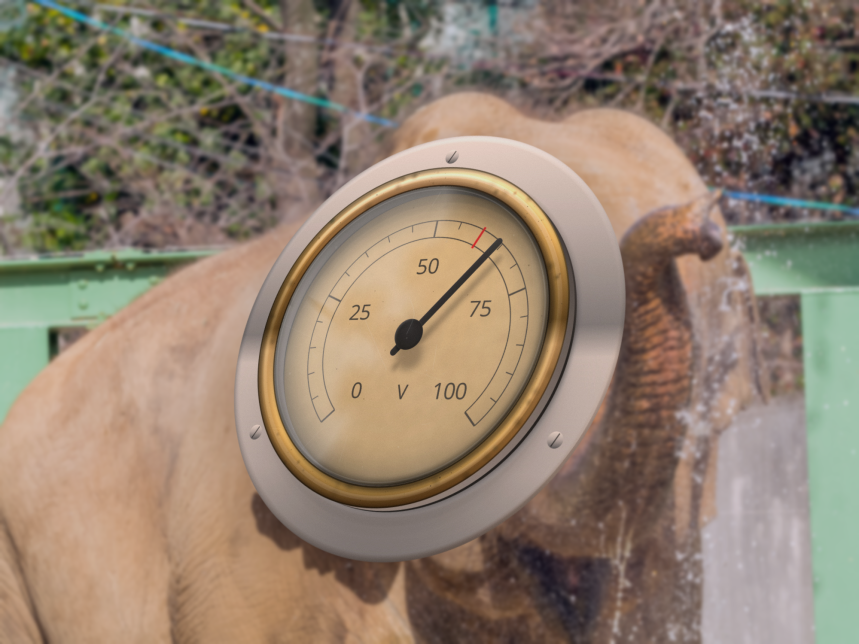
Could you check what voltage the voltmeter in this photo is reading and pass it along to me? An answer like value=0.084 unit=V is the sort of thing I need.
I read value=65 unit=V
